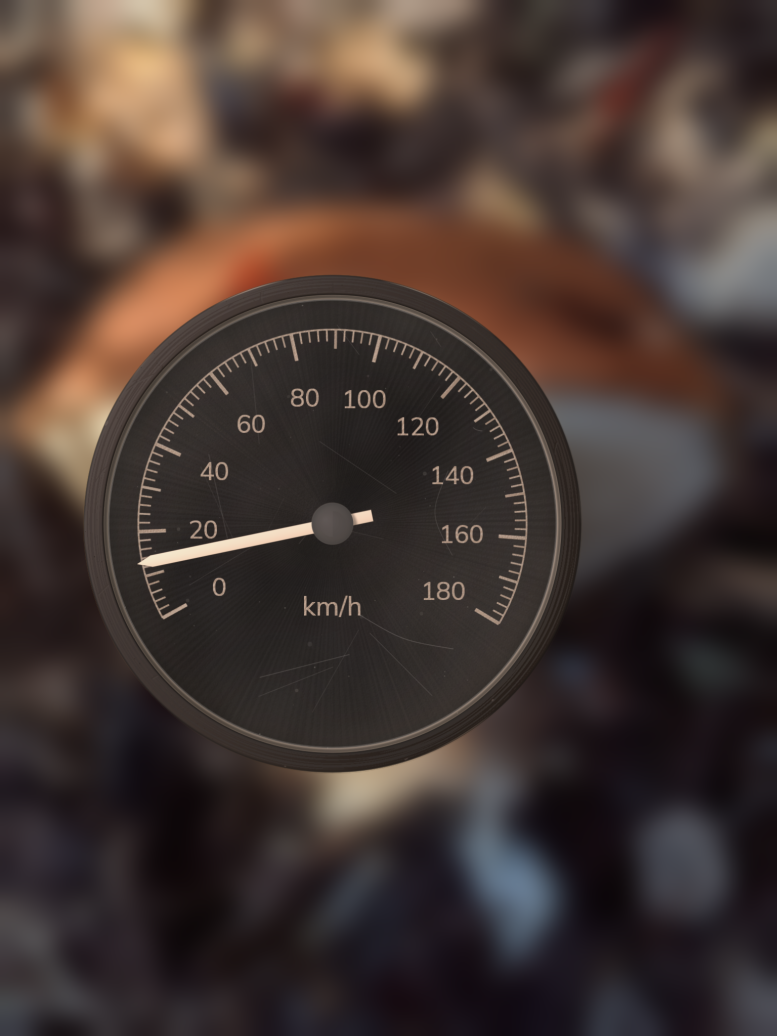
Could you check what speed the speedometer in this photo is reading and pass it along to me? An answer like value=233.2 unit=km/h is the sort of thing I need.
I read value=13 unit=km/h
